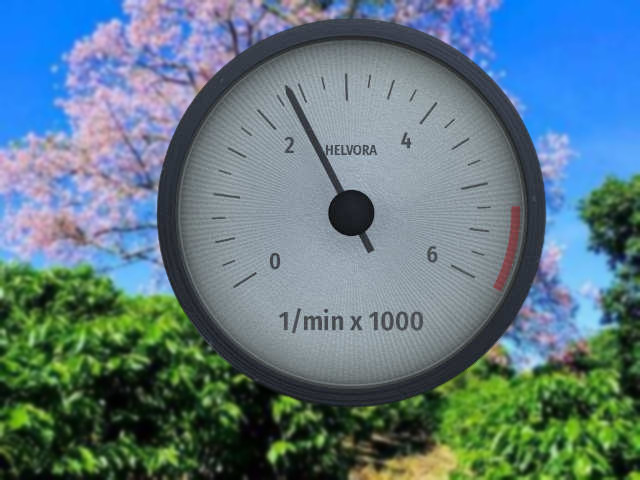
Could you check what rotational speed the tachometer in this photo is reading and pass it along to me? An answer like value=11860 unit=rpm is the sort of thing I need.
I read value=2375 unit=rpm
